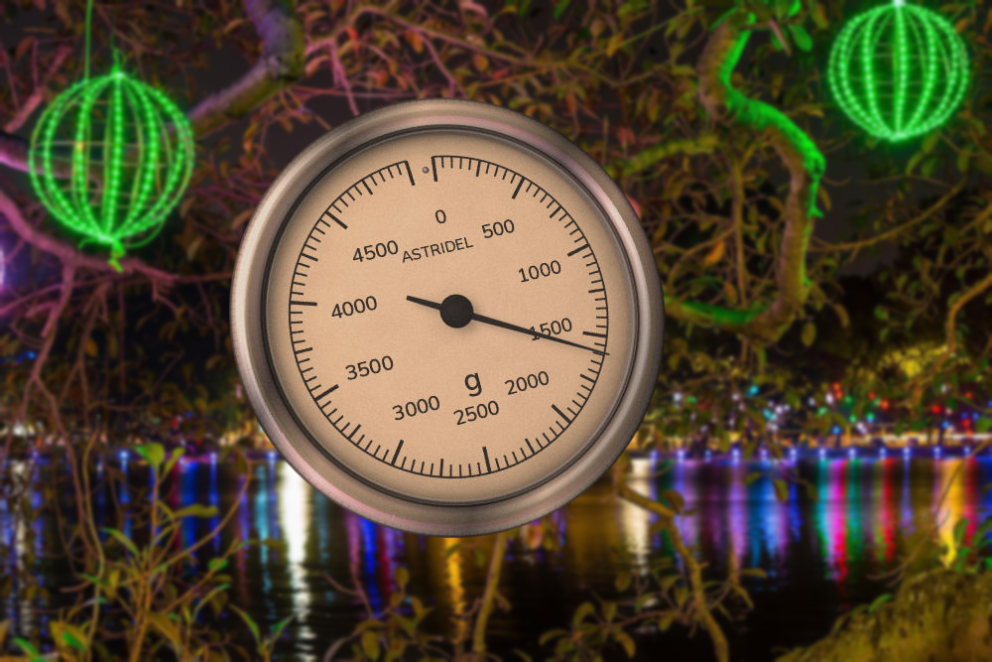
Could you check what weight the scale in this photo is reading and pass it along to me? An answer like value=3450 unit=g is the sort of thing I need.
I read value=1600 unit=g
